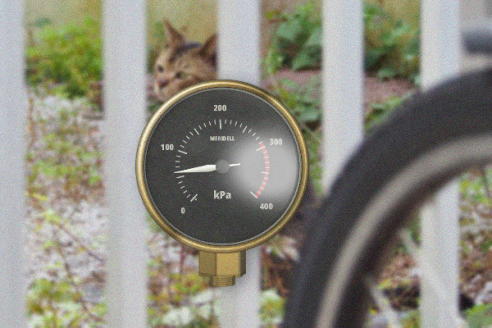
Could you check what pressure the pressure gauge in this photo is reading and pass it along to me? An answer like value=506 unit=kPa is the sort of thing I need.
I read value=60 unit=kPa
